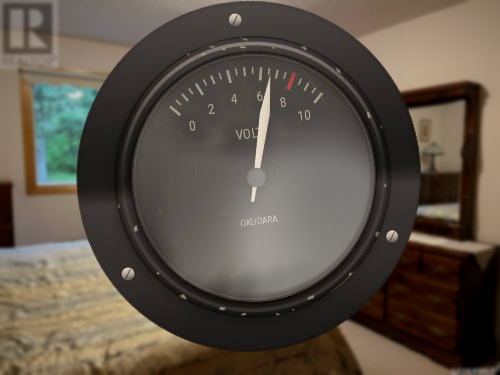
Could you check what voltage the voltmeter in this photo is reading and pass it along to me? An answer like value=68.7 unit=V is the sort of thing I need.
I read value=6.5 unit=V
